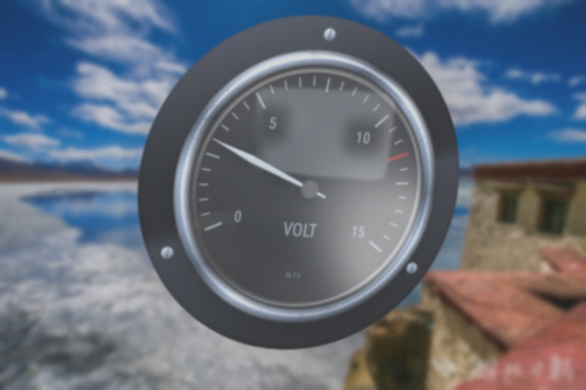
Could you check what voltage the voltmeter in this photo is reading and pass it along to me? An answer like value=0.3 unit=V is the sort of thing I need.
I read value=3 unit=V
